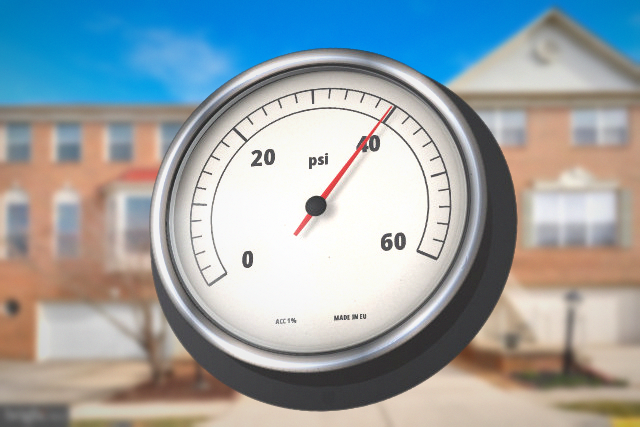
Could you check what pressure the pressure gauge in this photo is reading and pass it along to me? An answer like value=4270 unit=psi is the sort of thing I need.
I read value=40 unit=psi
